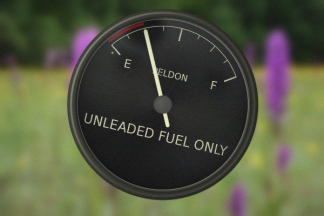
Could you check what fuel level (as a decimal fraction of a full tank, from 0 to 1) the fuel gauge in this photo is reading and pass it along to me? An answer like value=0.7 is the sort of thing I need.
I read value=0.25
